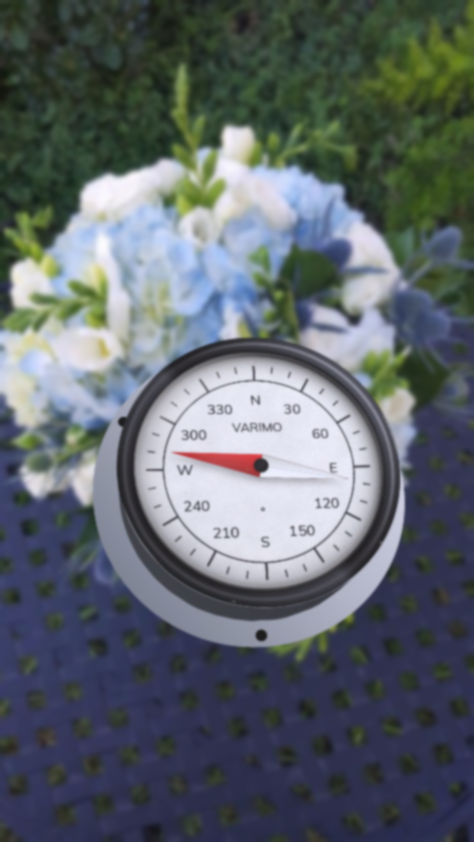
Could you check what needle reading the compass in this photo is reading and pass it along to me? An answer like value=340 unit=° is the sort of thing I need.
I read value=280 unit=°
